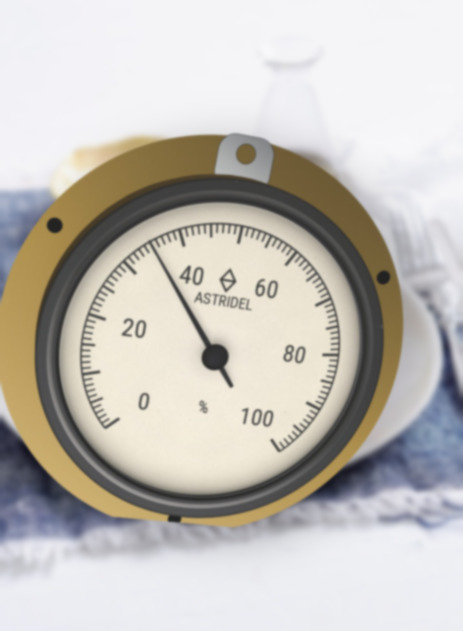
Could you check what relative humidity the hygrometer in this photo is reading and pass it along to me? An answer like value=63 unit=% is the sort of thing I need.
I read value=35 unit=%
